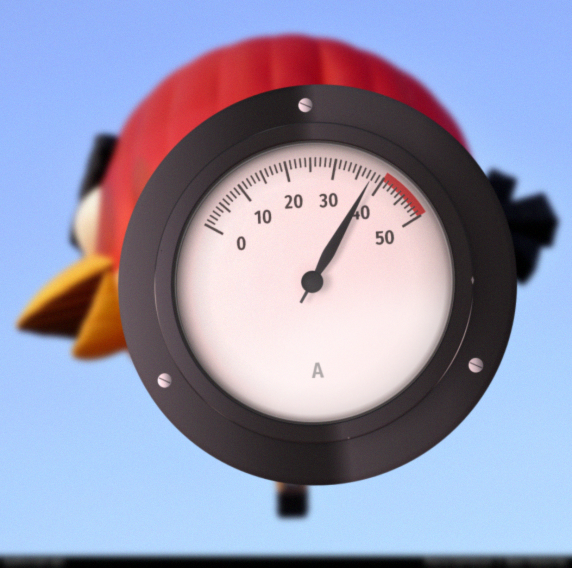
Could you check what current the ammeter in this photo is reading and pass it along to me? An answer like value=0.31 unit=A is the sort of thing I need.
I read value=38 unit=A
